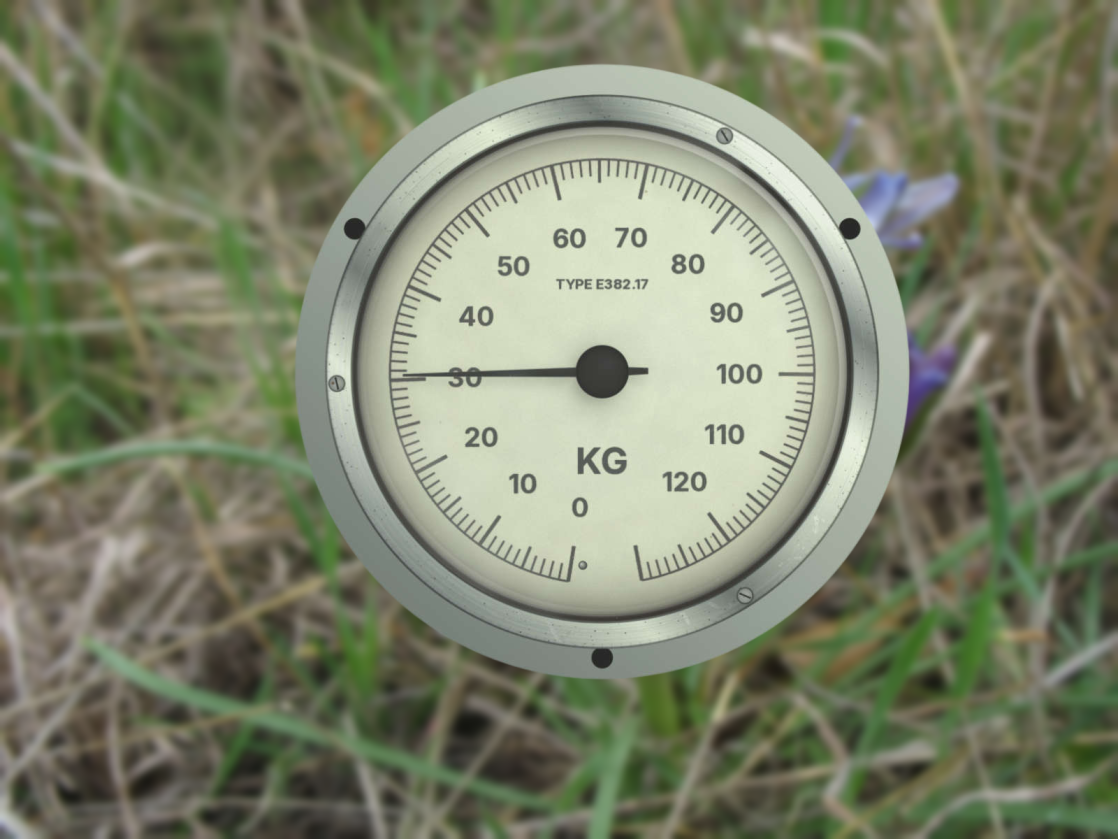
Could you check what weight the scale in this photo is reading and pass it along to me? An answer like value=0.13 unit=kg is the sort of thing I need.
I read value=30.5 unit=kg
